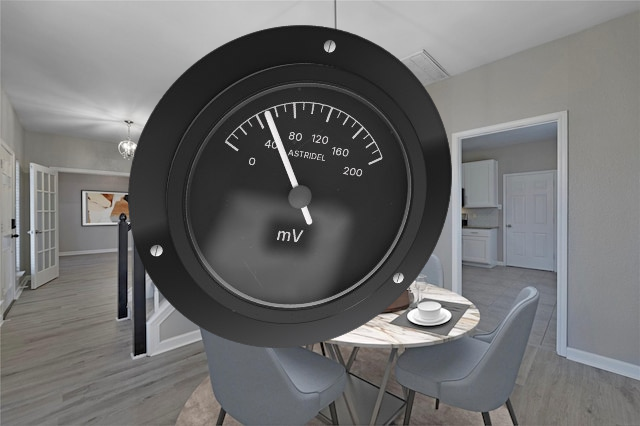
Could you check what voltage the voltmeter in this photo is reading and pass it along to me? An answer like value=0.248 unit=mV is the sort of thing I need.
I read value=50 unit=mV
